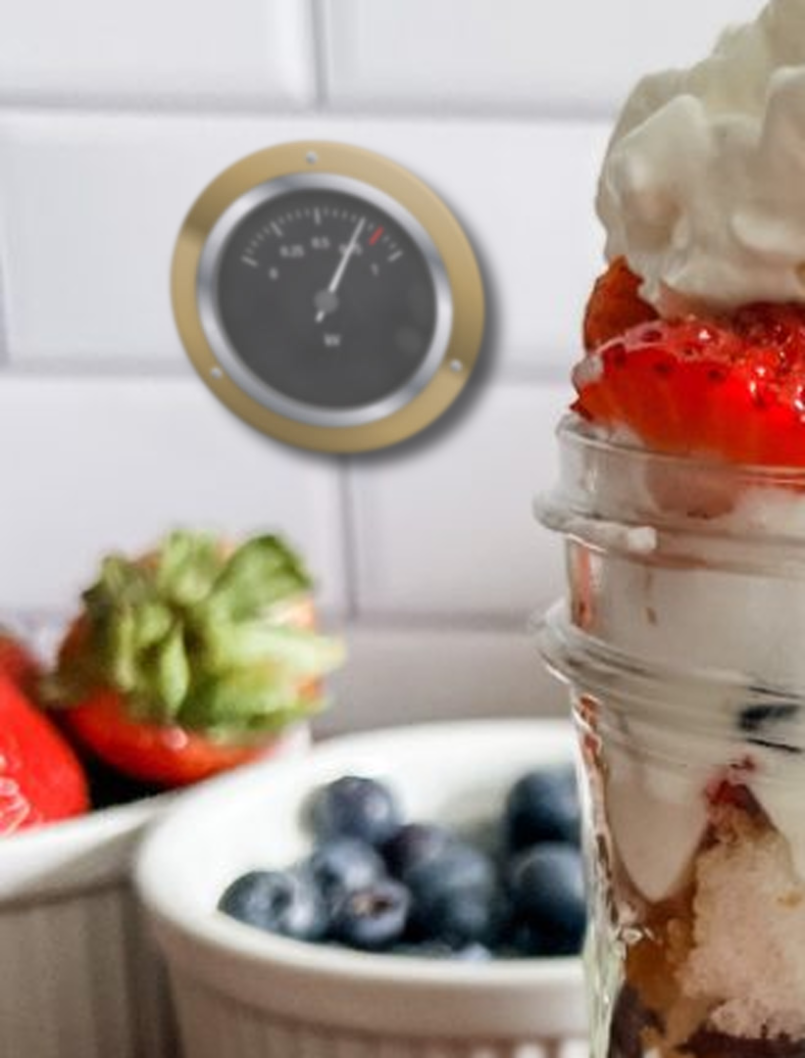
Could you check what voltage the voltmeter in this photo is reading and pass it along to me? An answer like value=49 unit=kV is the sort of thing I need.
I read value=0.75 unit=kV
